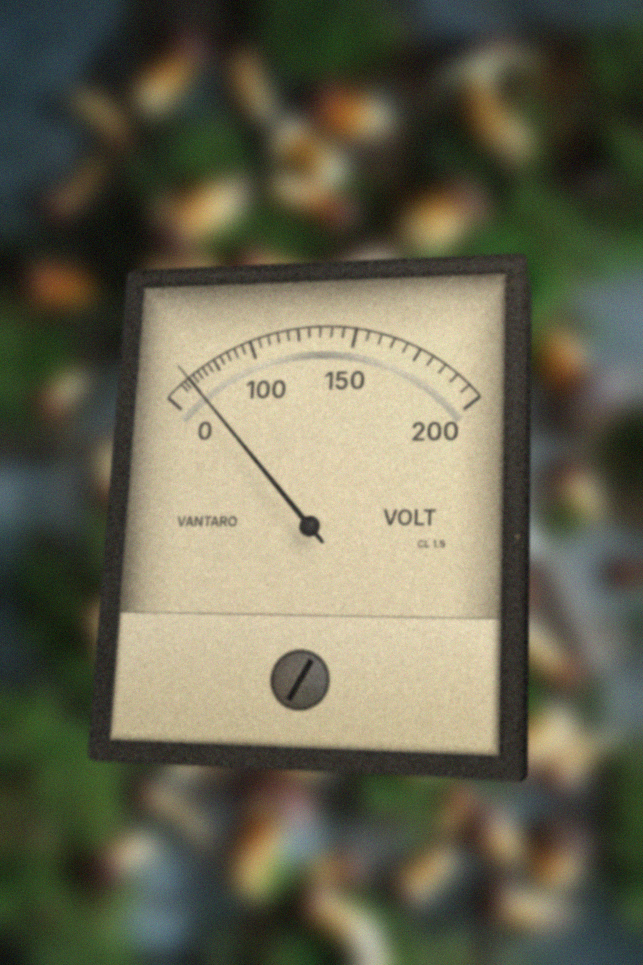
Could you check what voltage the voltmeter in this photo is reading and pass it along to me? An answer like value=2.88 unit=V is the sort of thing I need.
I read value=50 unit=V
